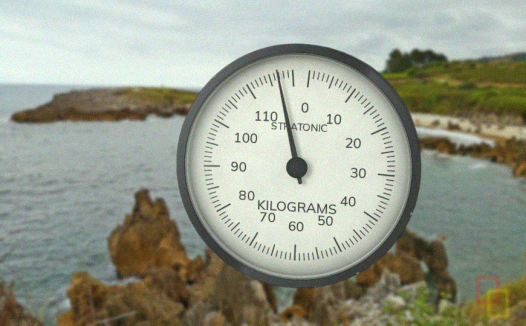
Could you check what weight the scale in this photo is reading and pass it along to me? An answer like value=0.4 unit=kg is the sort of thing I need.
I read value=117 unit=kg
